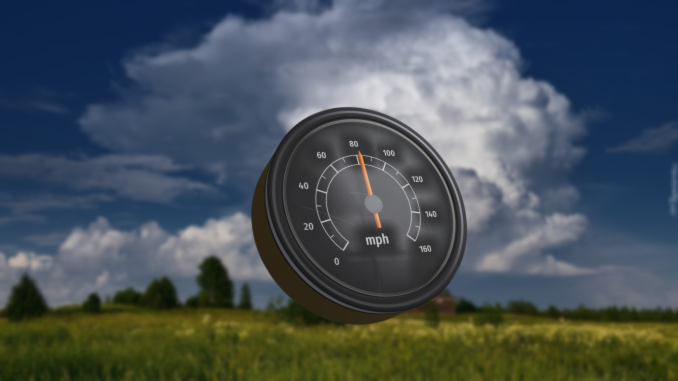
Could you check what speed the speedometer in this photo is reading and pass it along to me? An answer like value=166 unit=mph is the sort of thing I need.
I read value=80 unit=mph
